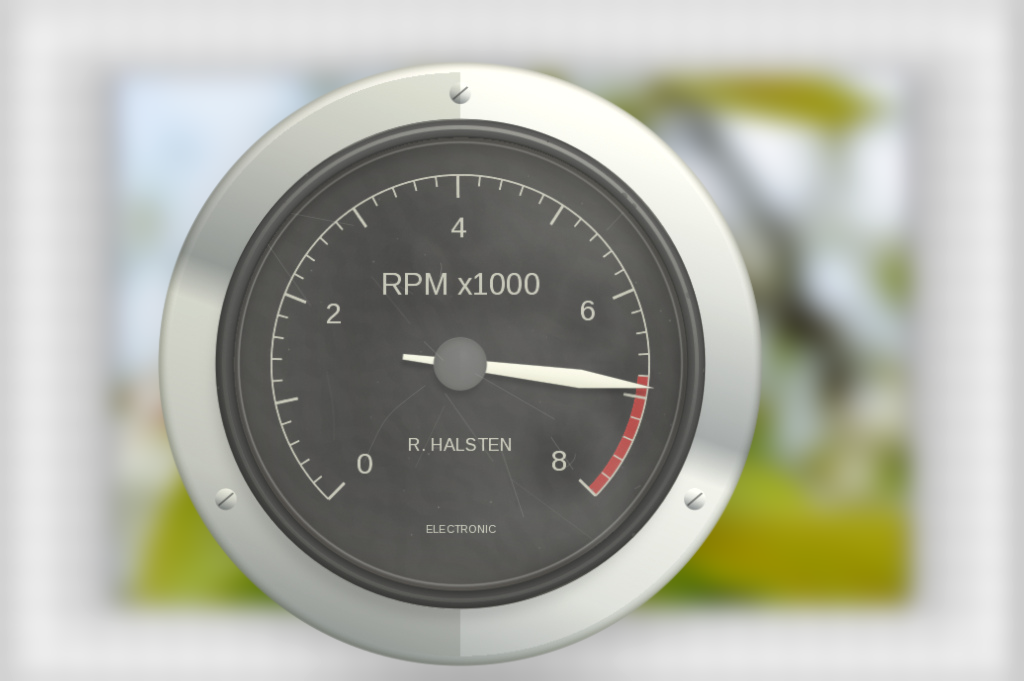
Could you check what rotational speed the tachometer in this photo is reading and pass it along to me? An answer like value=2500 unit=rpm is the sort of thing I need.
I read value=6900 unit=rpm
